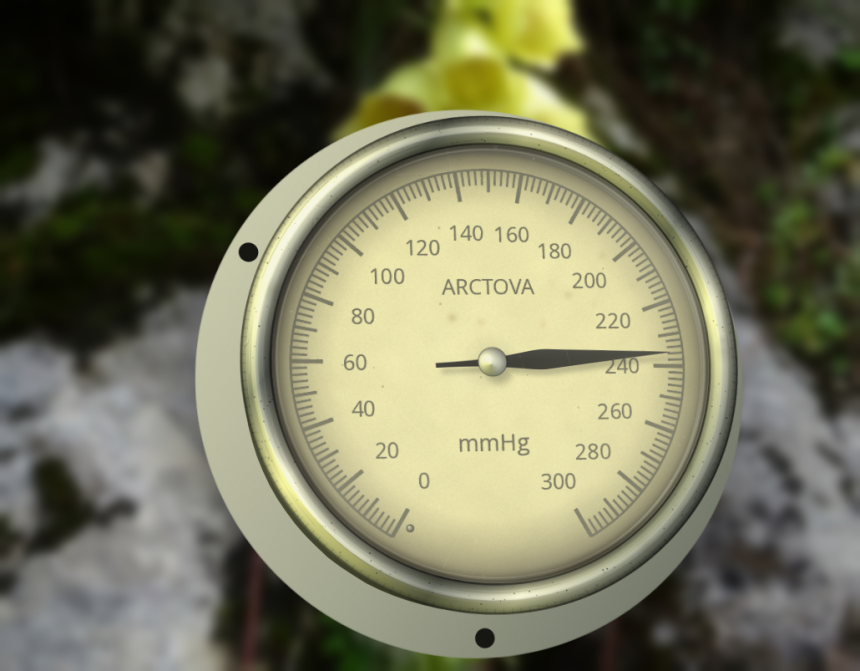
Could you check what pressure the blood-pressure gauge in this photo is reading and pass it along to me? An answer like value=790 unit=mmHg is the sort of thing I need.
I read value=236 unit=mmHg
